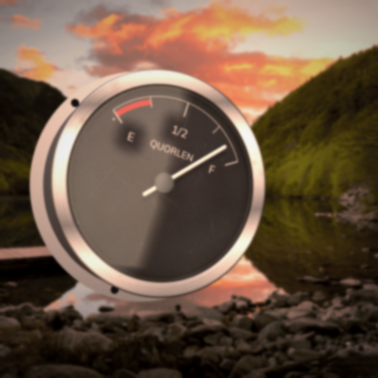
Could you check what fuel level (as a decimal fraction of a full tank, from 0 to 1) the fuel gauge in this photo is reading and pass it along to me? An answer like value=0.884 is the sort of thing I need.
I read value=0.875
